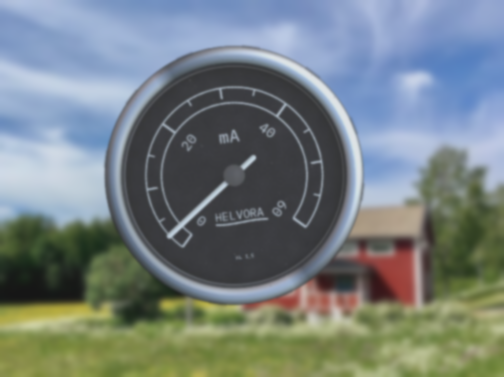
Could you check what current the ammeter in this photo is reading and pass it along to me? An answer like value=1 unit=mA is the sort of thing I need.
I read value=2.5 unit=mA
